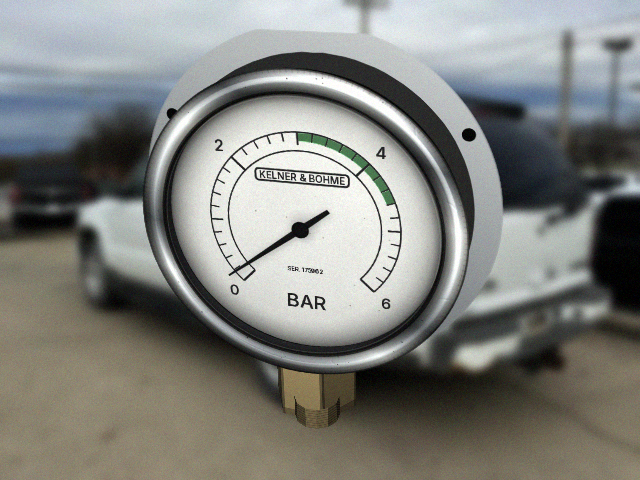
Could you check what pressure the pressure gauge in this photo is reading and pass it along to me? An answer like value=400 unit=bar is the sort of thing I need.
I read value=0.2 unit=bar
